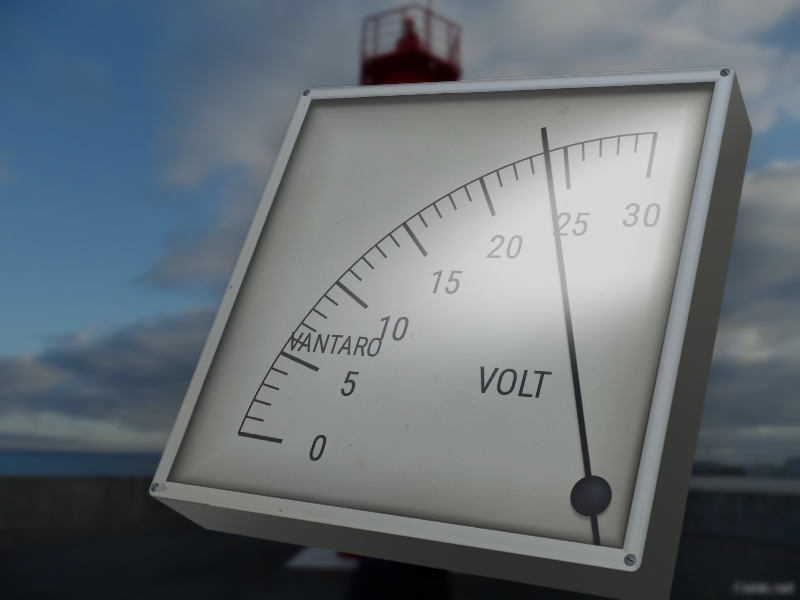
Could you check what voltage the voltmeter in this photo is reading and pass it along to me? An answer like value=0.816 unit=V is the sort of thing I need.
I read value=24 unit=V
